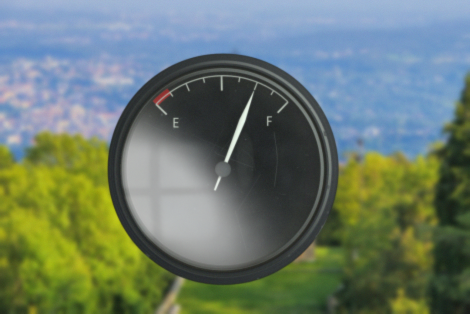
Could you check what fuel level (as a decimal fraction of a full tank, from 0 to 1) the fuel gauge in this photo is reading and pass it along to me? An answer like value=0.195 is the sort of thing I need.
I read value=0.75
